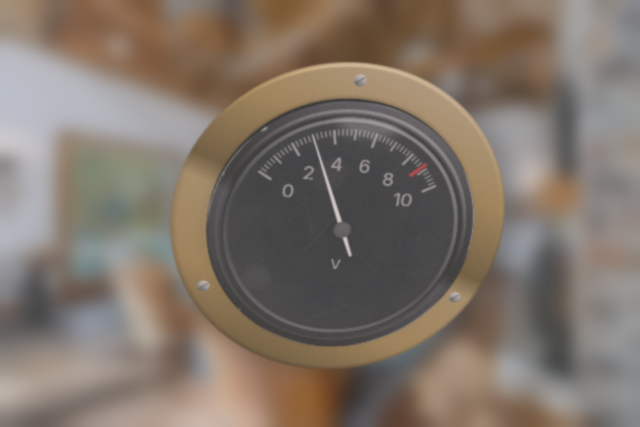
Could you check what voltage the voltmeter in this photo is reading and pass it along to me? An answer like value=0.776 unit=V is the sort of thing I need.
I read value=3 unit=V
